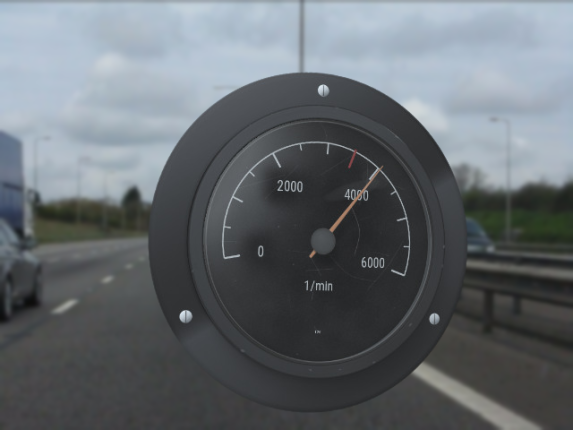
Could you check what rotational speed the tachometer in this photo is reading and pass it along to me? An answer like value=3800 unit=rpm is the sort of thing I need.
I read value=4000 unit=rpm
